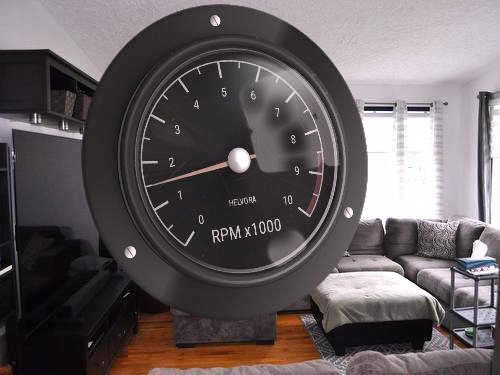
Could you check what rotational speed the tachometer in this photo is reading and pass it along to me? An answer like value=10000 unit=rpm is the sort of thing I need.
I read value=1500 unit=rpm
